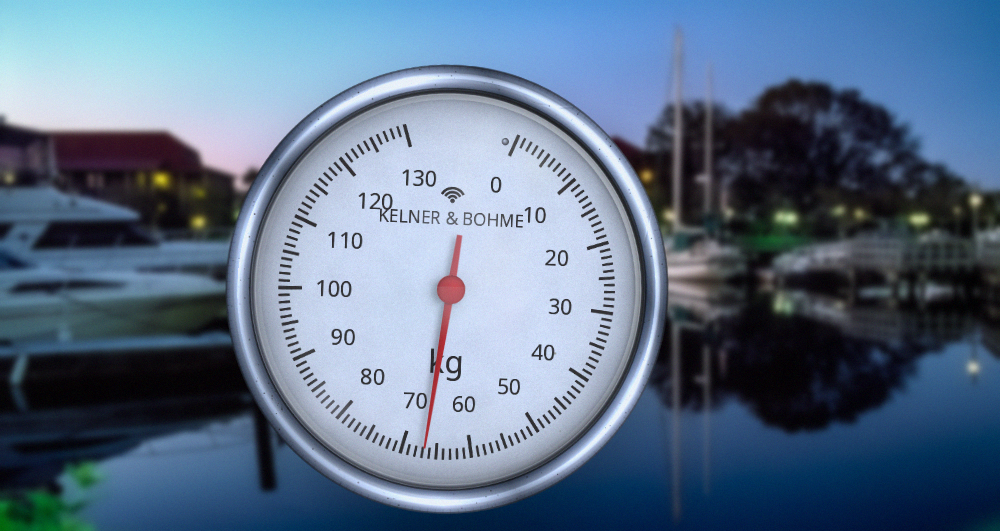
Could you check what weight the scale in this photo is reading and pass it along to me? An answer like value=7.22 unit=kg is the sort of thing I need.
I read value=67 unit=kg
